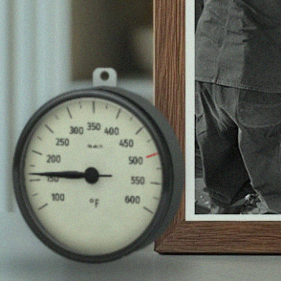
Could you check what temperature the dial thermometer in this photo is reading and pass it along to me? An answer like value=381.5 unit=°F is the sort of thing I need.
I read value=162.5 unit=°F
